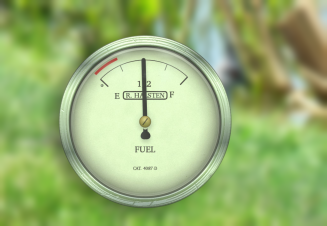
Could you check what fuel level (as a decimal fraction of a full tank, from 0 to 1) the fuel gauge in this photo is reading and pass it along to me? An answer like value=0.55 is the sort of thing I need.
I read value=0.5
